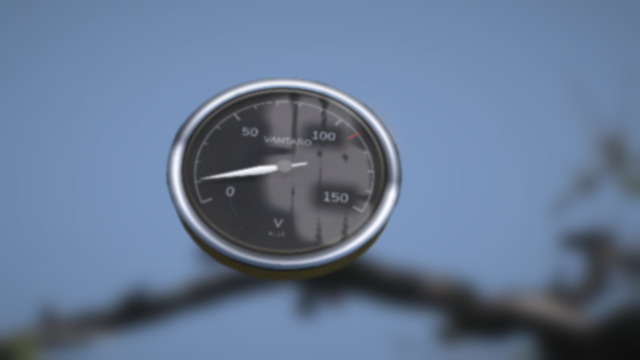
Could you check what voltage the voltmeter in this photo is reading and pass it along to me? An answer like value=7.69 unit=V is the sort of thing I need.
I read value=10 unit=V
